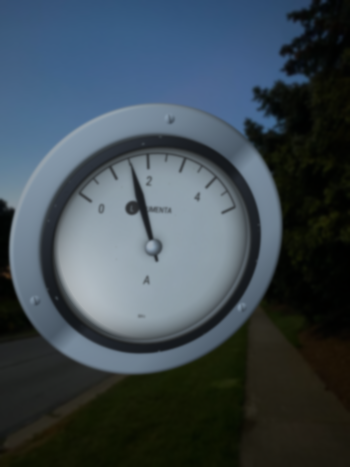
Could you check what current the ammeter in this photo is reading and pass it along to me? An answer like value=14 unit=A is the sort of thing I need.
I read value=1.5 unit=A
